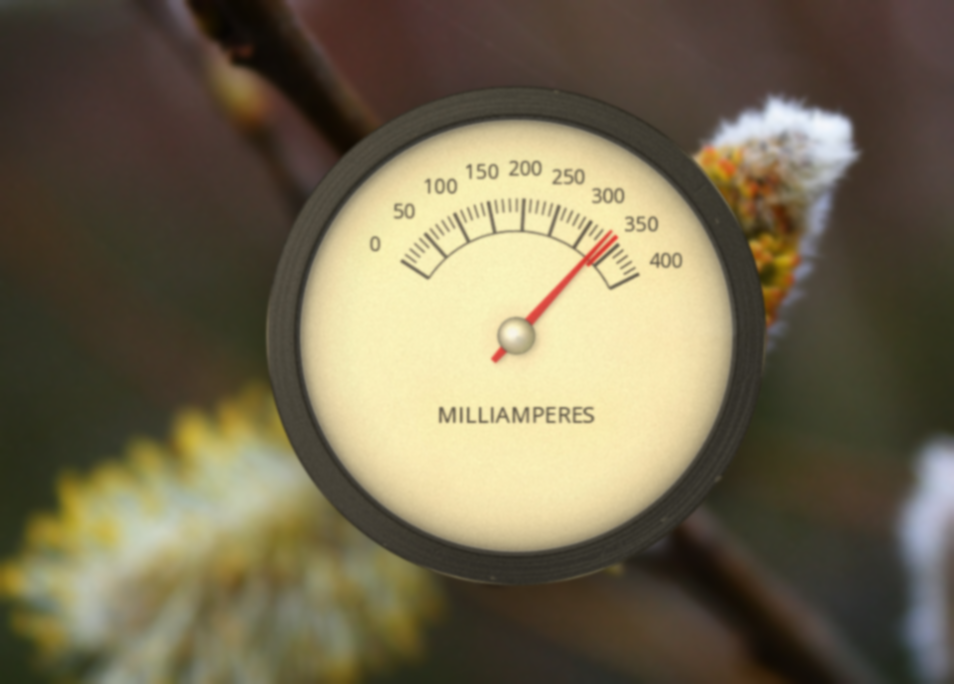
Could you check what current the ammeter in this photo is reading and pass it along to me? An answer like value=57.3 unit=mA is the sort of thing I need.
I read value=330 unit=mA
